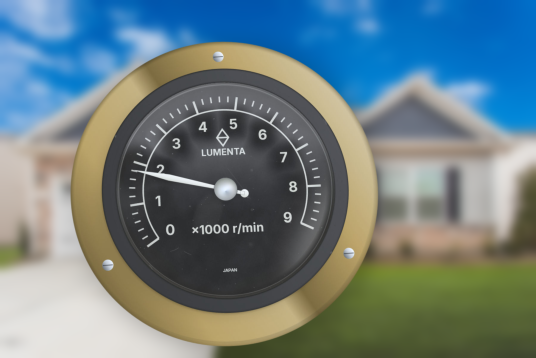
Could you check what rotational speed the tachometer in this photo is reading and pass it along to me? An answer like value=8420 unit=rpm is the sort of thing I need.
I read value=1800 unit=rpm
